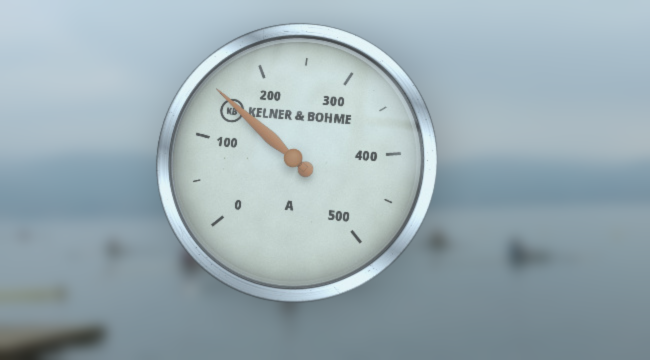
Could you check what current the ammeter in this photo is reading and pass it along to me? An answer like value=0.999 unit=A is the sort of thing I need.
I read value=150 unit=A
